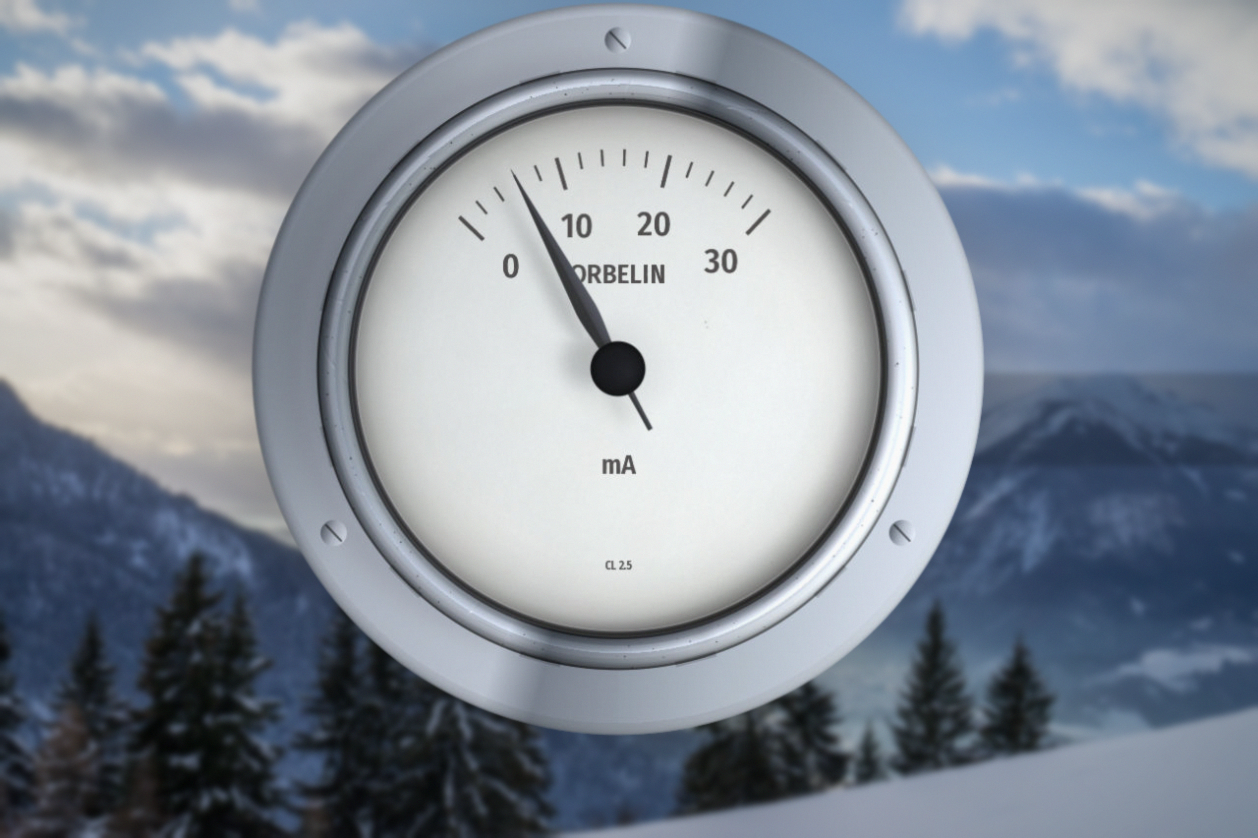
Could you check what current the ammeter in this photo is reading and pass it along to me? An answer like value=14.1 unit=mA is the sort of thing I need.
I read value=6 unit=mA
